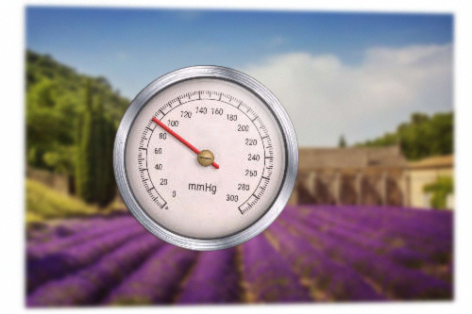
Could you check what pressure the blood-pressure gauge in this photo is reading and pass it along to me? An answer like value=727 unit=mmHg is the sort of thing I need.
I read value=90 unit=mmHg
